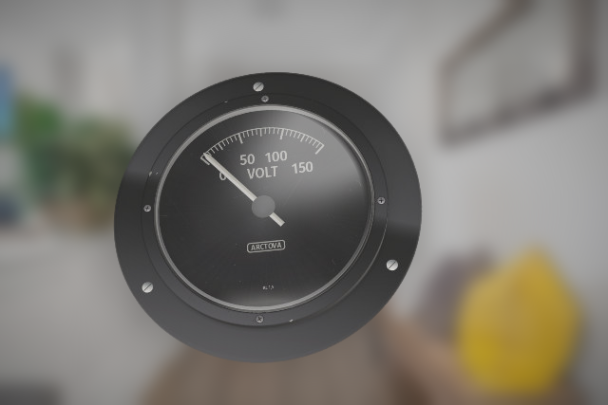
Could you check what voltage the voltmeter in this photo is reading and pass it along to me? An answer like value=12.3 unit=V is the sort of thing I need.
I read value=5 unit=V
